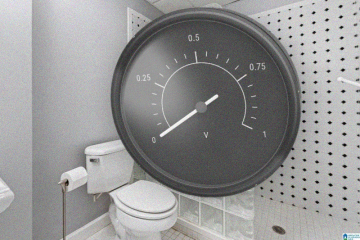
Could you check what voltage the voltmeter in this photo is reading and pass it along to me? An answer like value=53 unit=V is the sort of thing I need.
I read value=0 unit=V
